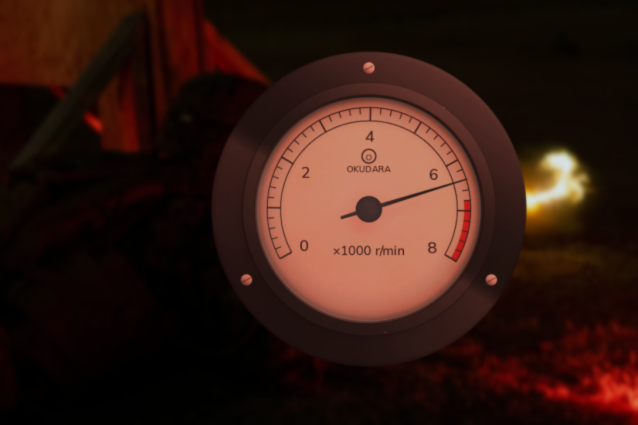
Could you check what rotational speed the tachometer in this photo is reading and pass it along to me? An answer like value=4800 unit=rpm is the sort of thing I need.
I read value=6400 unit=rpm
